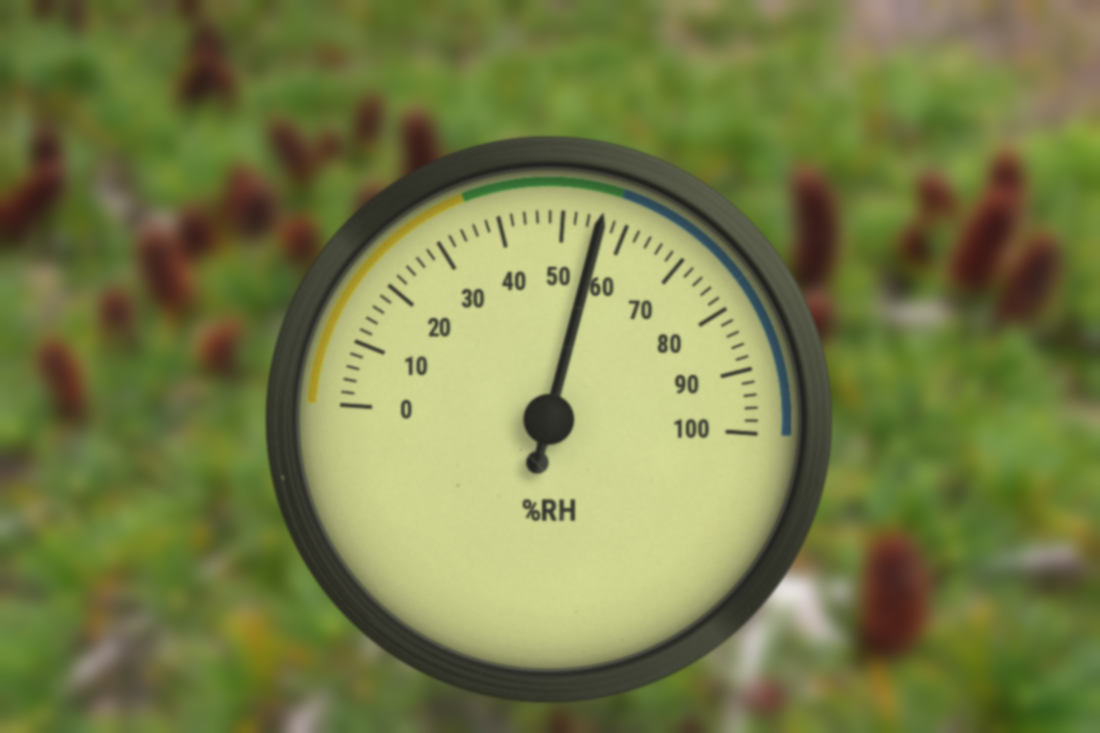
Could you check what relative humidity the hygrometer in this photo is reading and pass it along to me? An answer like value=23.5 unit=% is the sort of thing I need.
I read value=56 unit=%
